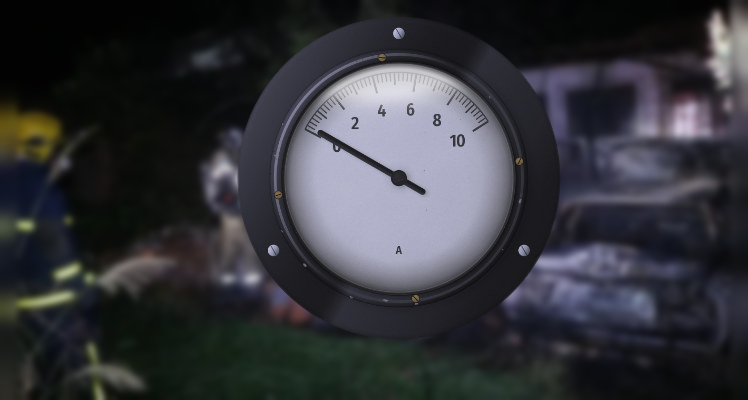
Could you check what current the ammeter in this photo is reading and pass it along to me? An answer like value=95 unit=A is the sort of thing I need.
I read value=0.2 unit=A
